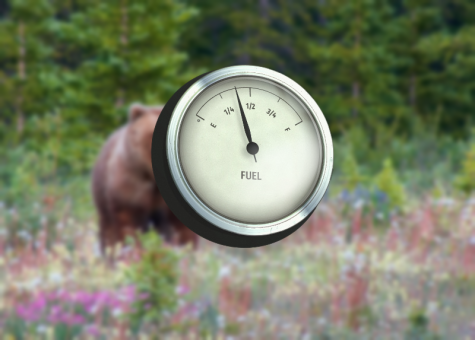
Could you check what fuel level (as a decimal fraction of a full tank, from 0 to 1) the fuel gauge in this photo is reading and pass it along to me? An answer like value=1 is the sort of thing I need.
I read value=0.375
